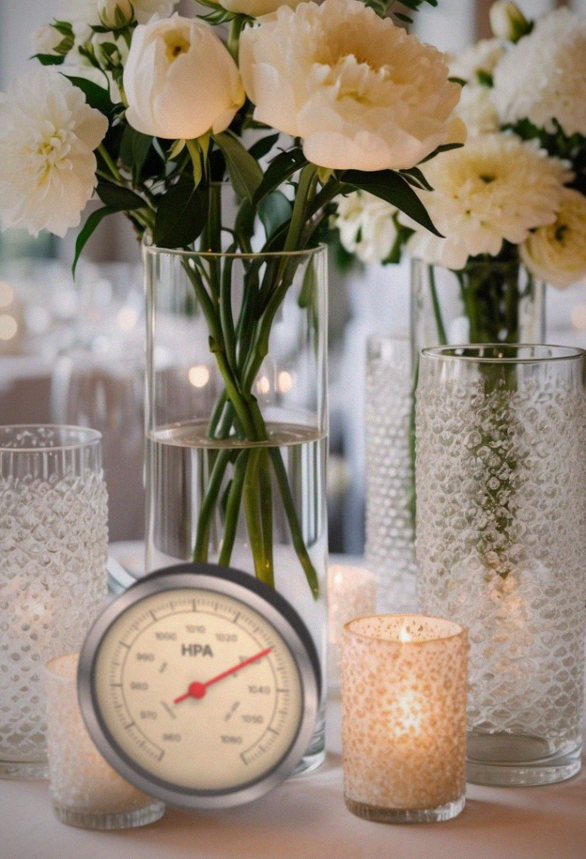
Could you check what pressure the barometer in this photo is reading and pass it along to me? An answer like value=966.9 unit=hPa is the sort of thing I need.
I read value=1030 unit=hPa
